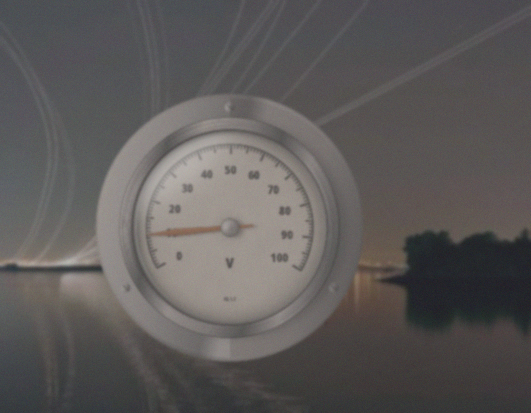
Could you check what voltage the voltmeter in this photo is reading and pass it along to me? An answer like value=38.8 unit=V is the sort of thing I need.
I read value=10 unit=V
